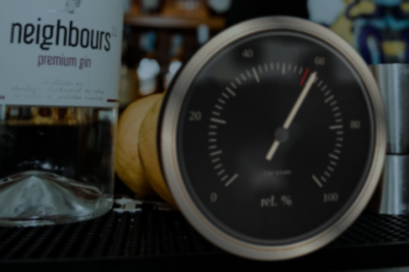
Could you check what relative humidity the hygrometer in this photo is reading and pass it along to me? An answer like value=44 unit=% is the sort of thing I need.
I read value=60 unit=%
